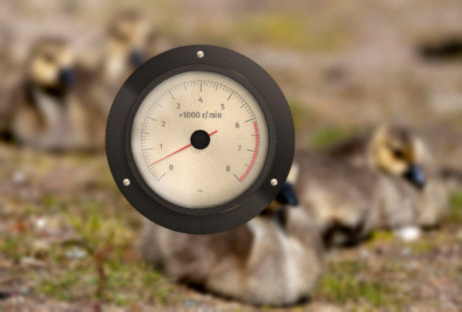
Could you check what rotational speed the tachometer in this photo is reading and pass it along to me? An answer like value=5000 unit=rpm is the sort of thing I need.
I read value=500 unit=rpm
